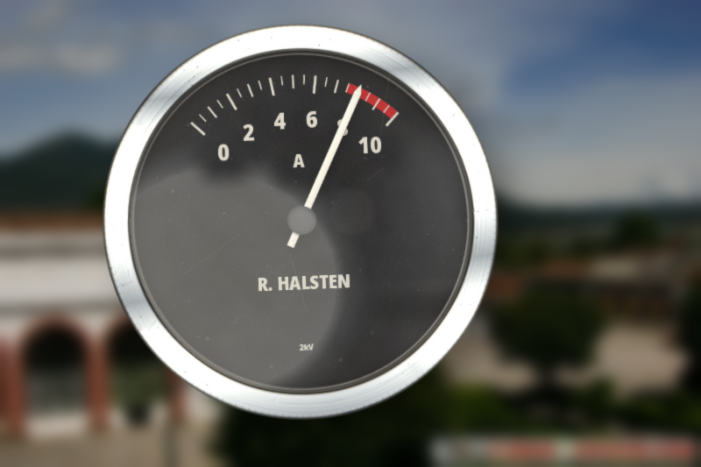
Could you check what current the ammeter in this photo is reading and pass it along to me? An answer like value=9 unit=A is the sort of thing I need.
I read value=8 unit=A
